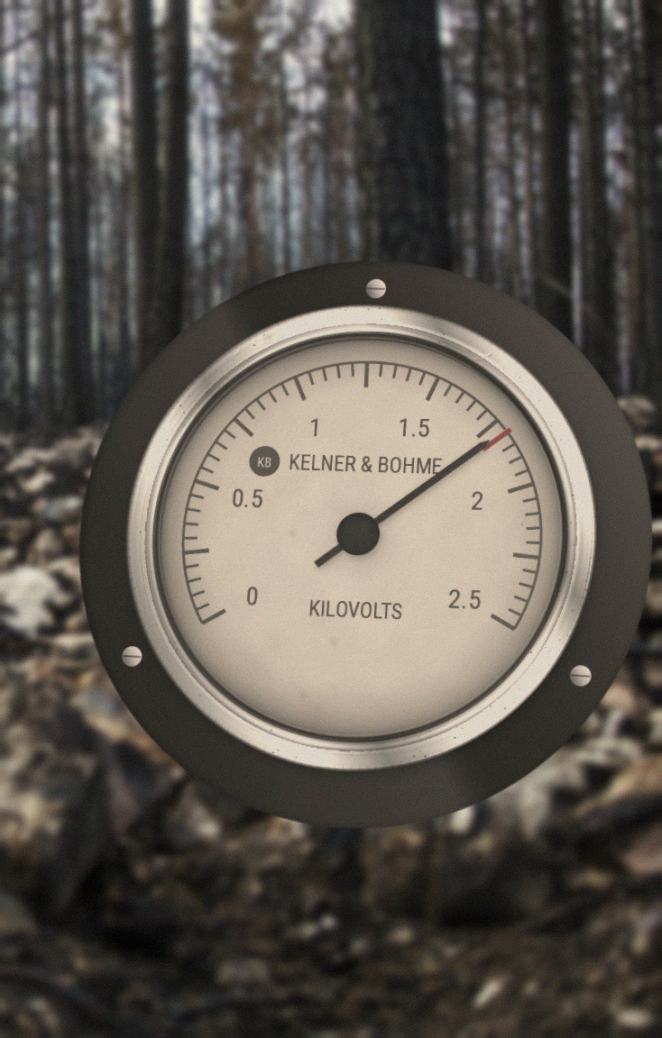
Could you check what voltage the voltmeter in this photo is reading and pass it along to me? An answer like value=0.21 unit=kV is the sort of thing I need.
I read value=1.8 unit=kV
